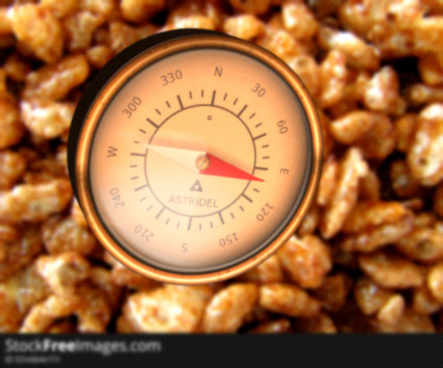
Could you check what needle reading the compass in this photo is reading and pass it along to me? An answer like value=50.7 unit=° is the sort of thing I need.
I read value=100 unit=°
